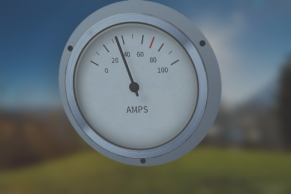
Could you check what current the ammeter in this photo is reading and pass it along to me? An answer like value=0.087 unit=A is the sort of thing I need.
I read value=35 unit=A
